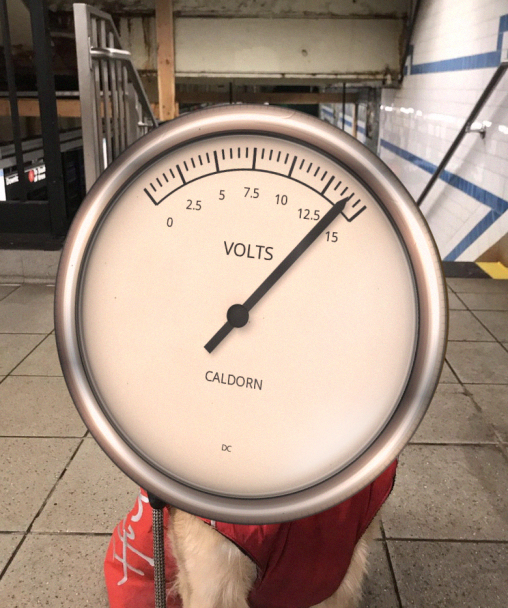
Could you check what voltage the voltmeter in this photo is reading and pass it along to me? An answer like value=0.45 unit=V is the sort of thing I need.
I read value=14 unit=V
